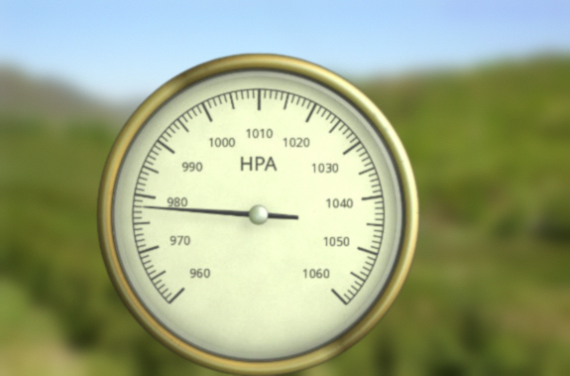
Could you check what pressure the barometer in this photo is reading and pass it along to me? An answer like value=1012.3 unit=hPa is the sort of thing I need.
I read value=978 unit=hPa
